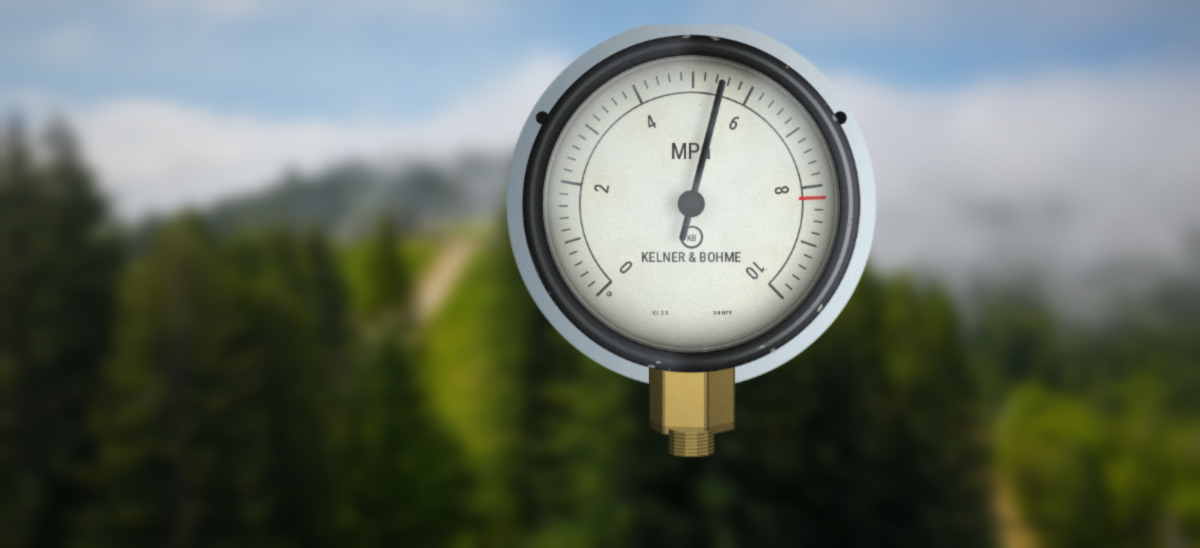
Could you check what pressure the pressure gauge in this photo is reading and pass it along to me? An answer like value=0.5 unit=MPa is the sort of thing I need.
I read value=5.5 unit=MPa
